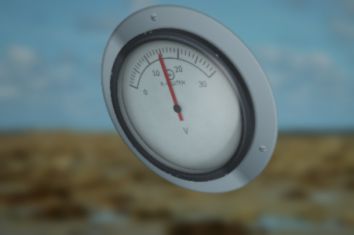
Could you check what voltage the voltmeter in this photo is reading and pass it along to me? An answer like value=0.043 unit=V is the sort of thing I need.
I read value=15 unit=V
